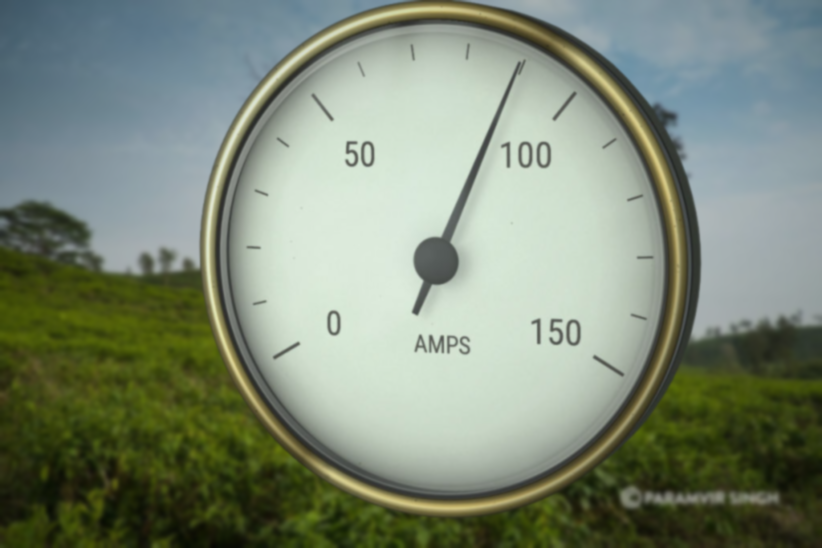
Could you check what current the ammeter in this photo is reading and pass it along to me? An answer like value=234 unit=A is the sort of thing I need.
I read value=90 unit=A
